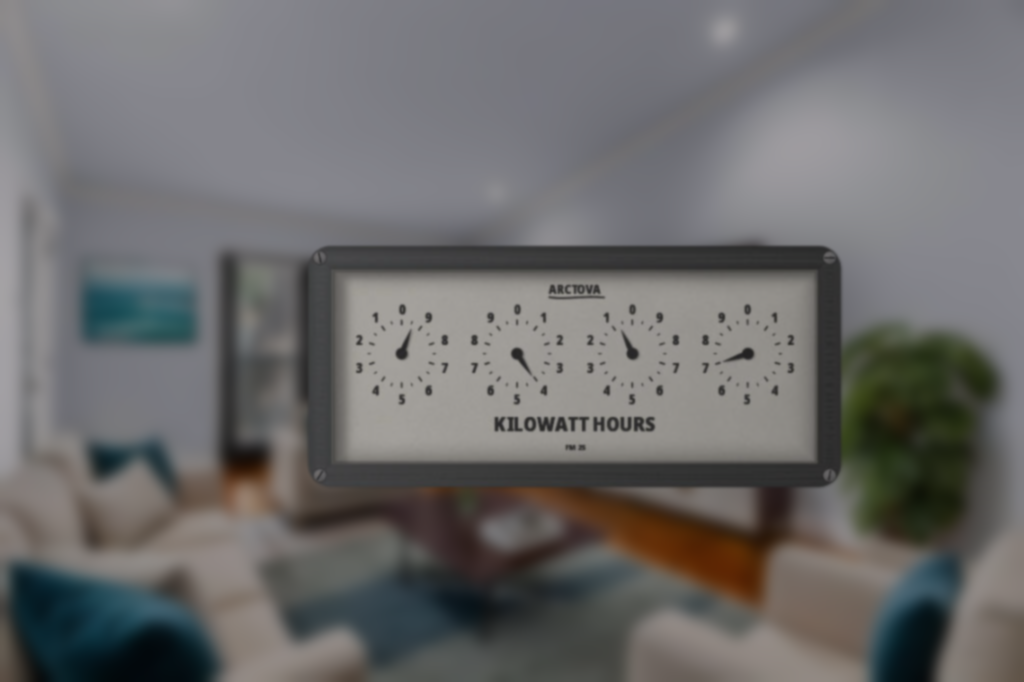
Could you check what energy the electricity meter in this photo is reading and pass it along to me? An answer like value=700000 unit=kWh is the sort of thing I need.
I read value=9407 unit=kWh
